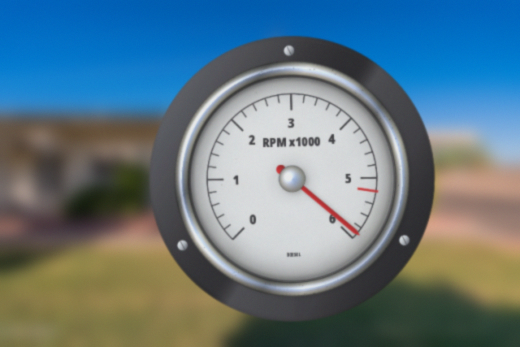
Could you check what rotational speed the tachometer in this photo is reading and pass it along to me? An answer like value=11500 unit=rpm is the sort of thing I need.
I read value=5900 unit=rpm
